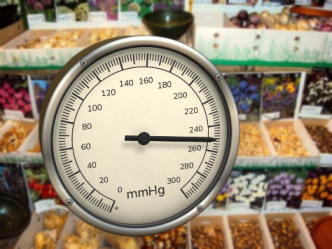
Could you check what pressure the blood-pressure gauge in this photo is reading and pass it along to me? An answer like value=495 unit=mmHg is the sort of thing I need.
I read value=250 unit=mmHg
